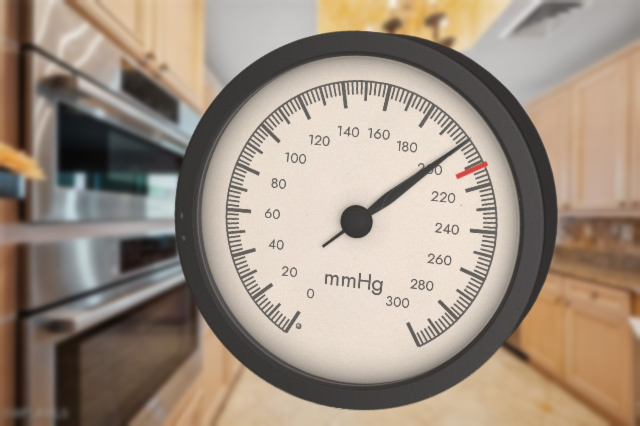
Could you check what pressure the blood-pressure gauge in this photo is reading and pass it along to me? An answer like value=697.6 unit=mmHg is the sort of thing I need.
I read value=200 unit=mmHg
